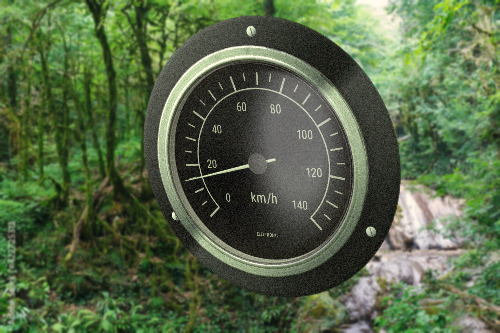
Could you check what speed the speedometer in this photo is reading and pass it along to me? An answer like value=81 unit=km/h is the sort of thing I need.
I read value=15 unit=km/h
